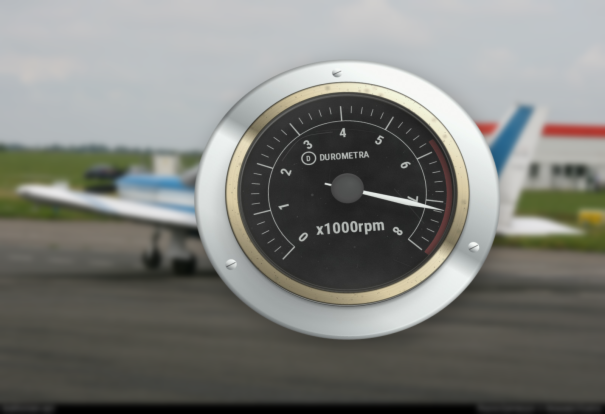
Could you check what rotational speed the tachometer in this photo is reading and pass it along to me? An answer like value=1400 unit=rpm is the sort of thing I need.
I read value=7200 unit=rpm
